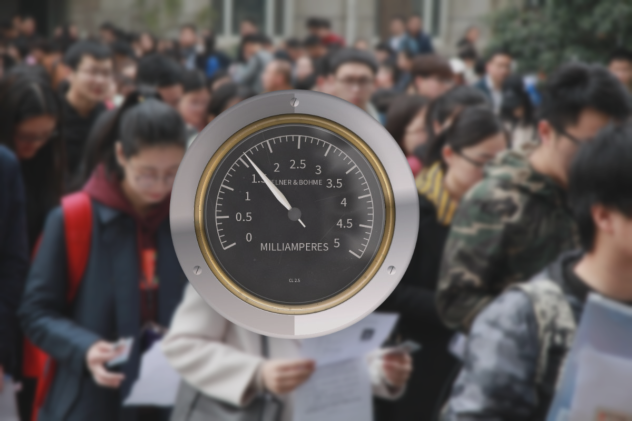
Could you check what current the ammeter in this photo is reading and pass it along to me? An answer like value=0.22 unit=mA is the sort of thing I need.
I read value=1.6 unit=mA
